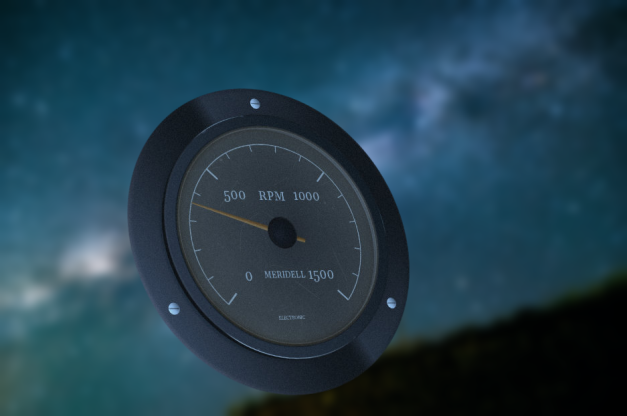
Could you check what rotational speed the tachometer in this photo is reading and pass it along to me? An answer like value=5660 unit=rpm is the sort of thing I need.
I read value=350 unit=rpm
